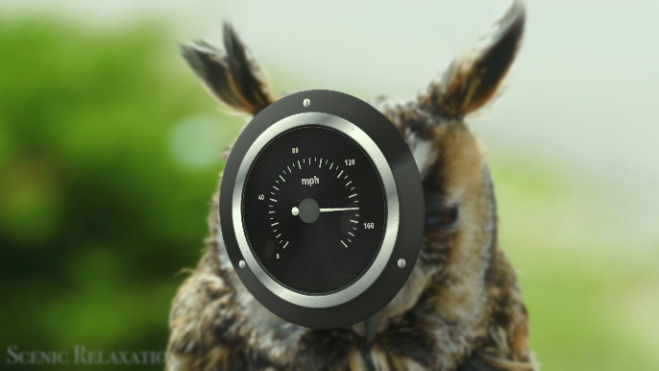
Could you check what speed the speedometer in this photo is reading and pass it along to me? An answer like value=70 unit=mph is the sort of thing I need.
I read value=150 unit=mph
